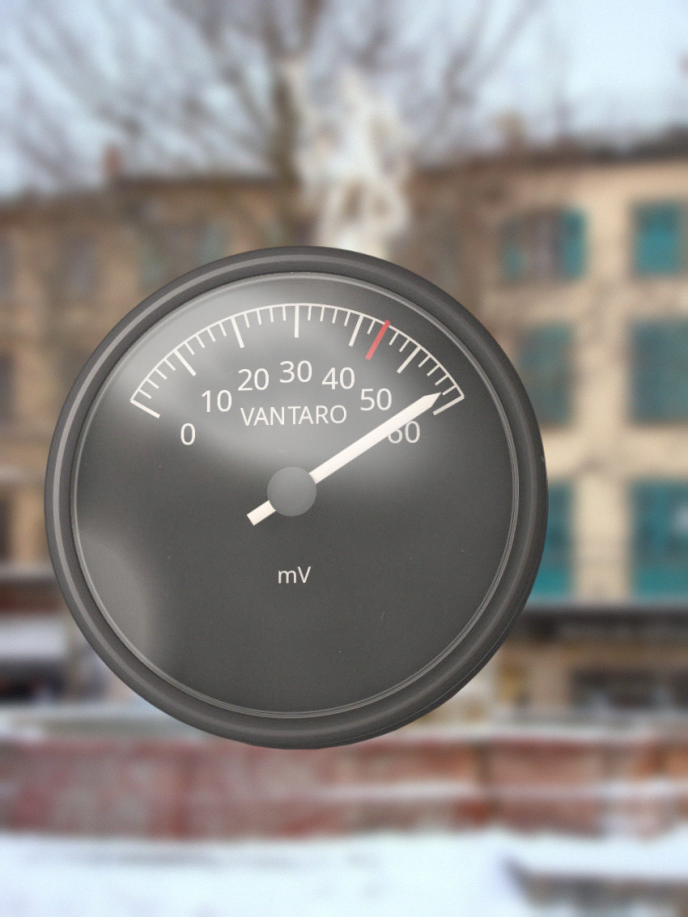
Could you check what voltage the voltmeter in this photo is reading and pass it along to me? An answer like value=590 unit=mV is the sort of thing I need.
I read value=58 unit=mV
